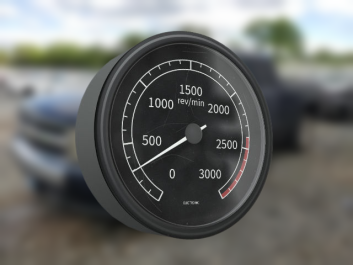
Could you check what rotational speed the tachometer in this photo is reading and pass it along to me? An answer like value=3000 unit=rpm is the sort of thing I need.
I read value=300 unit=rpm
